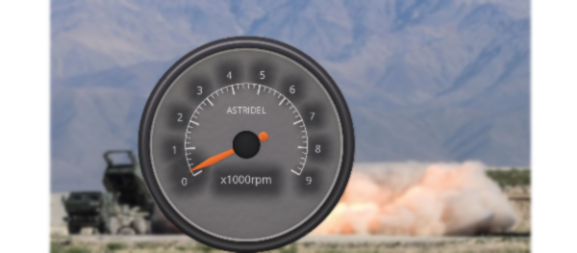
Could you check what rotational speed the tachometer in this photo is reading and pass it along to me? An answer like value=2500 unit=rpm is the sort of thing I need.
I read value=200 unit=rpm
